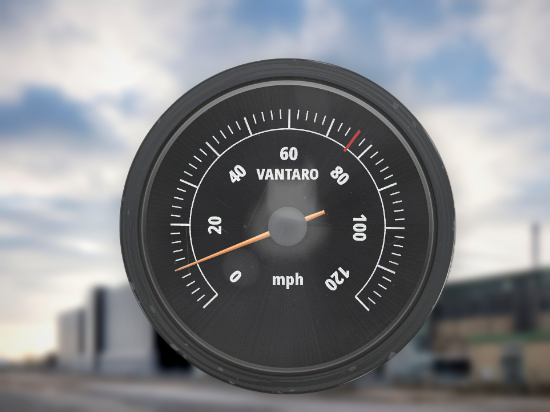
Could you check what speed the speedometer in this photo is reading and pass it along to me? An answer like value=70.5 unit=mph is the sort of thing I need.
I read value=10 unit=mph
